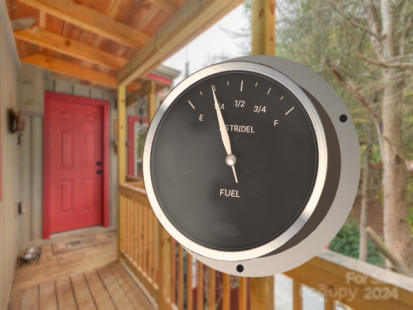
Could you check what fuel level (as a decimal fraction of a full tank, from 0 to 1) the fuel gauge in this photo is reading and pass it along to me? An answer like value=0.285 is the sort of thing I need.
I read value=0.25
